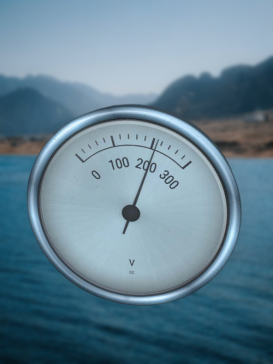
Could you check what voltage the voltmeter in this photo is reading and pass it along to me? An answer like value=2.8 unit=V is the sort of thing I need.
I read value=210 unit=V
